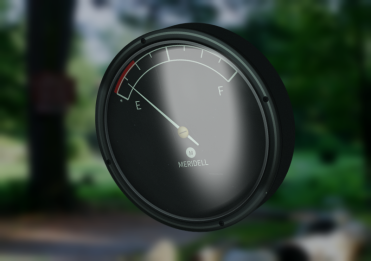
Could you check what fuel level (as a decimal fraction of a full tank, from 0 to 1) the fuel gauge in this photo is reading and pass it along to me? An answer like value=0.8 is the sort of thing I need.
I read value=0.125
